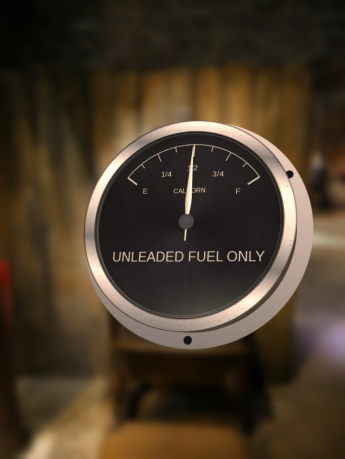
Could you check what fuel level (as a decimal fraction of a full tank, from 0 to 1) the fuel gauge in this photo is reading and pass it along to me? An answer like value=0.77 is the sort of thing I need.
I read value=0.5
